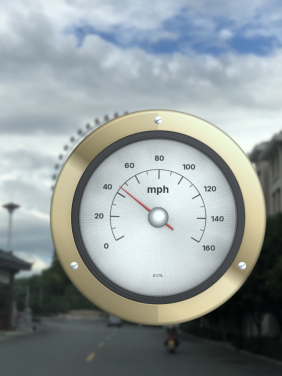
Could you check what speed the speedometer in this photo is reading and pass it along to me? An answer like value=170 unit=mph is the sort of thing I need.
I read value=45 unit=mph
